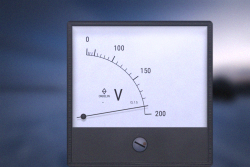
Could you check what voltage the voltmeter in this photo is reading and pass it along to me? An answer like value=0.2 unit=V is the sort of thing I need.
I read value=190 unit=V
